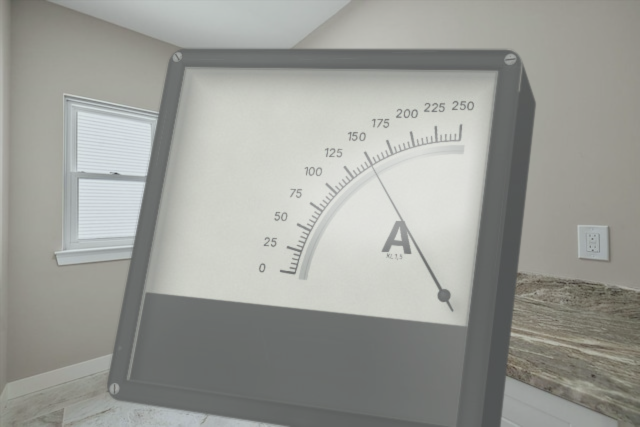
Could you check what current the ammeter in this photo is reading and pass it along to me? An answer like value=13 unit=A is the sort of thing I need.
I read value=150 unit=A
